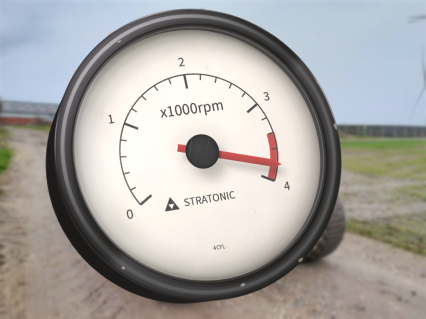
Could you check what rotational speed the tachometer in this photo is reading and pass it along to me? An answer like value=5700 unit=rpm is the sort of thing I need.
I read value=3800 unit=rpm
